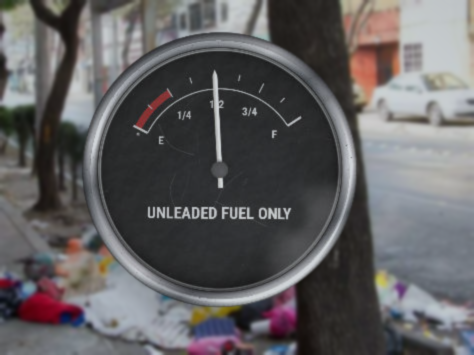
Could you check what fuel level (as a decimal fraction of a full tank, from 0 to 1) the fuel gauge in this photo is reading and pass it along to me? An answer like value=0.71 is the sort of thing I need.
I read value=0.5
